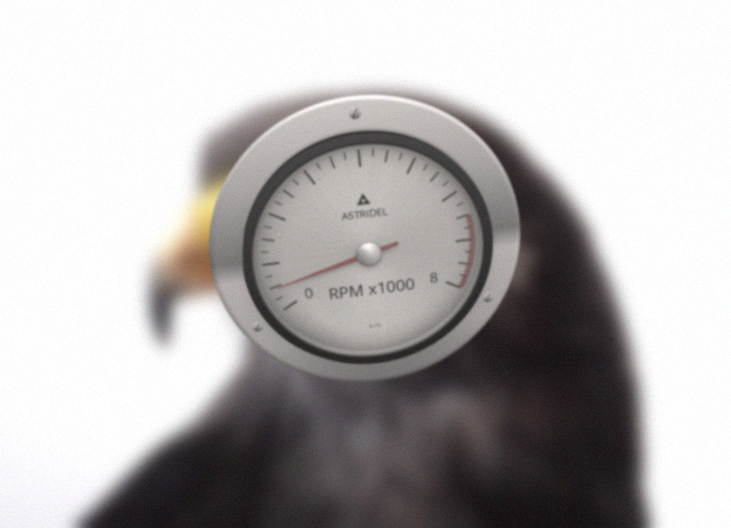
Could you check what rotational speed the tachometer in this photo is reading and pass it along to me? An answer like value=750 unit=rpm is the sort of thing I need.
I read value=500 unit=rpm
